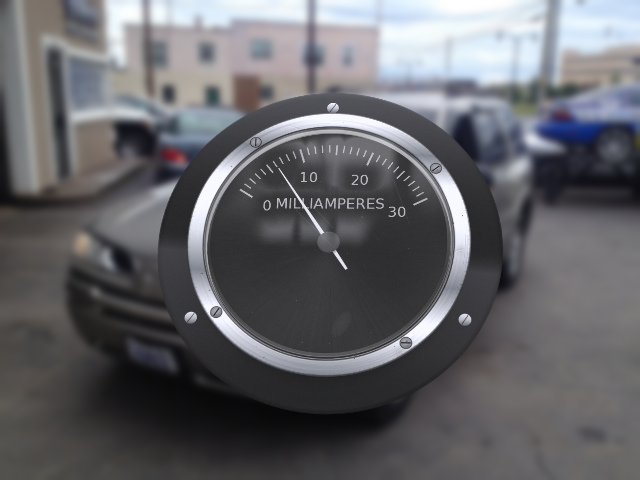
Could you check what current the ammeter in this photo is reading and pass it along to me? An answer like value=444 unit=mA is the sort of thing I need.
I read value=6 unit=mA
